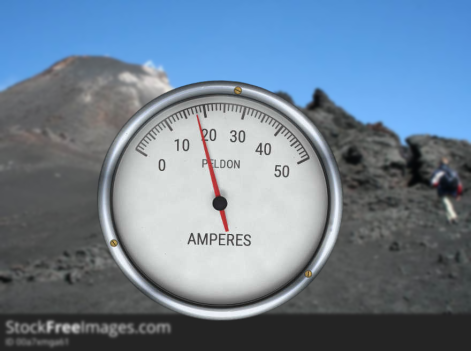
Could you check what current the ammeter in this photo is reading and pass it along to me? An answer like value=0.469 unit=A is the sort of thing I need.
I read value=18 unit=A
